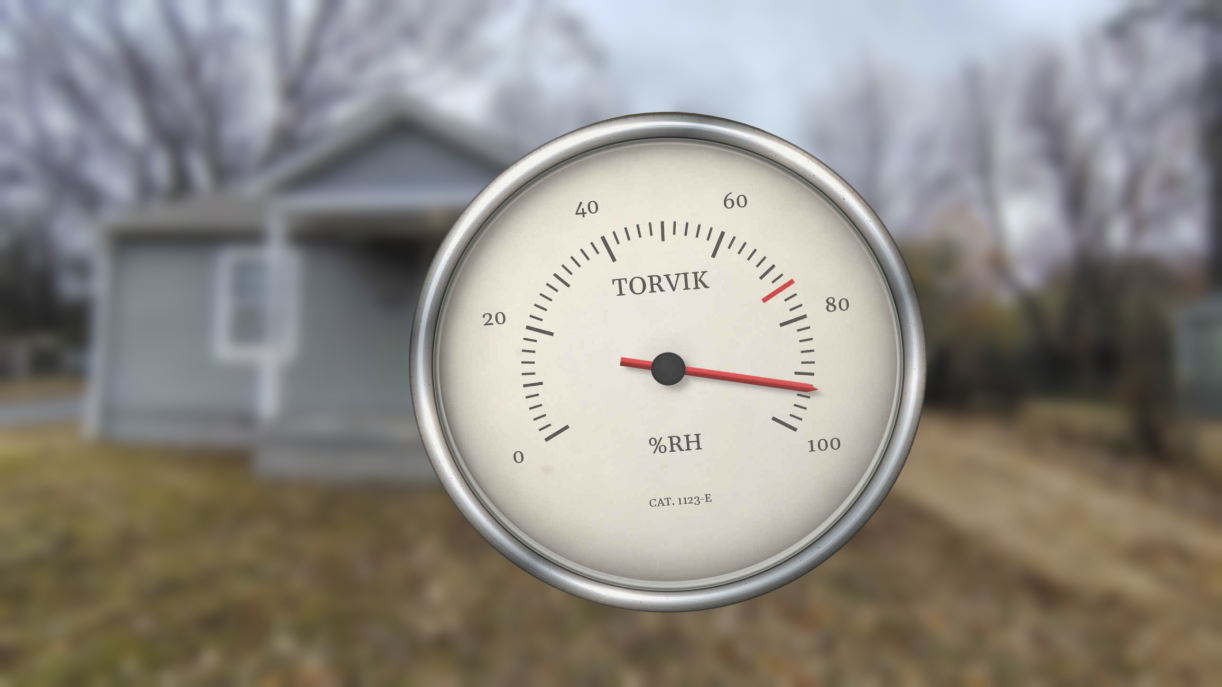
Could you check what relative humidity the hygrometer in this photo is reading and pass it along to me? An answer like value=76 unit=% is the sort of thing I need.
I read value=92 unit=%
